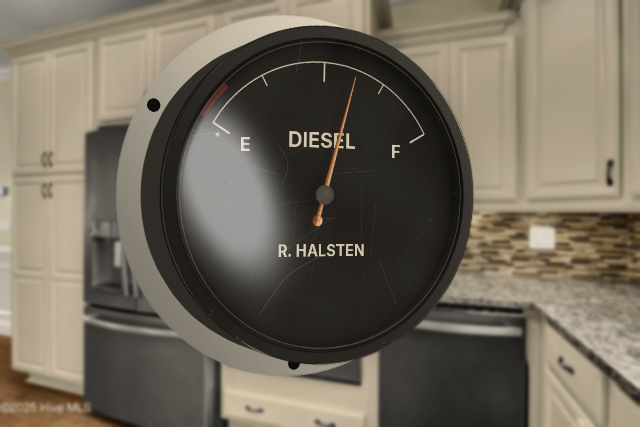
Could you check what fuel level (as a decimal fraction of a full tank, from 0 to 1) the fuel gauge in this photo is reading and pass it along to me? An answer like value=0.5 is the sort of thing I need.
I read value=0.625
